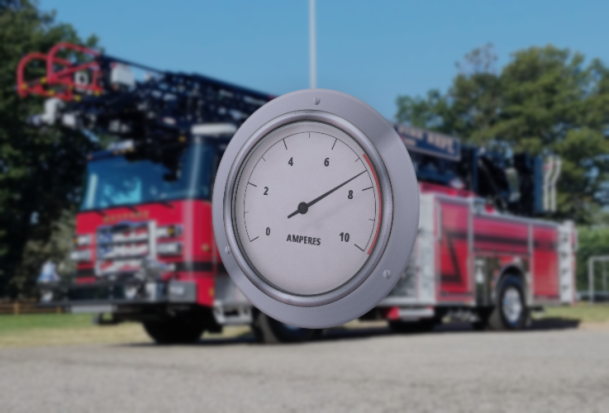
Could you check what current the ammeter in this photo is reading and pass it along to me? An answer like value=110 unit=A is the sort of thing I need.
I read value=7.5 unit=A
